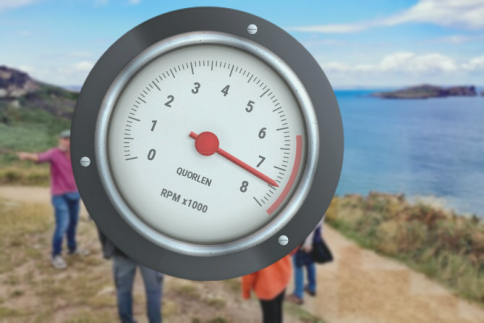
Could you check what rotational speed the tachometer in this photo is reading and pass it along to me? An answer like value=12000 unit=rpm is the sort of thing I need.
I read value=7400 unit=rpm
